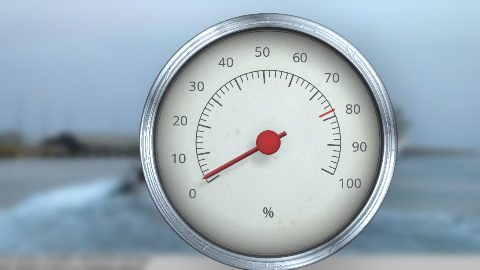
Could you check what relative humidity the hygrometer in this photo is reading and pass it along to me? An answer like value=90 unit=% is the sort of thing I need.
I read value=2 unit=%
